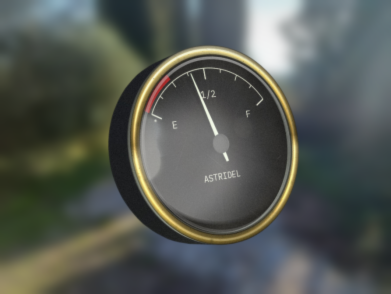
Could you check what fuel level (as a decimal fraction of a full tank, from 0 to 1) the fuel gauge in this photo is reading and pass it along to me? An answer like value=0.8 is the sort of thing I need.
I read value=0.375
